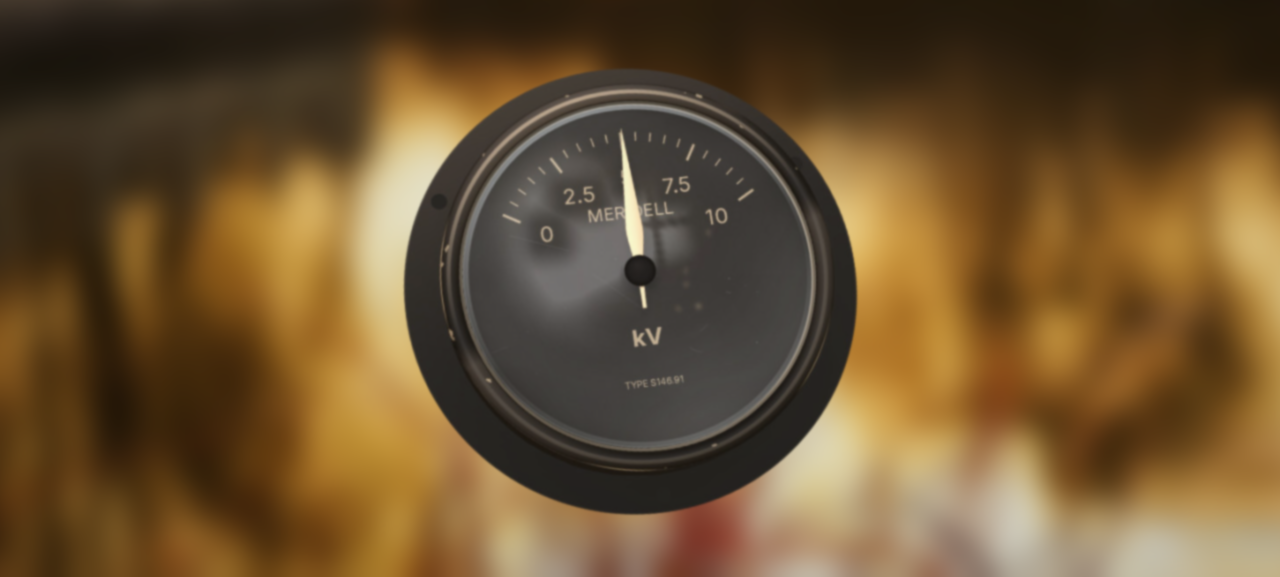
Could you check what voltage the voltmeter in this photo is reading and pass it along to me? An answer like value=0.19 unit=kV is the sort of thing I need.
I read value=5 unit=kV
